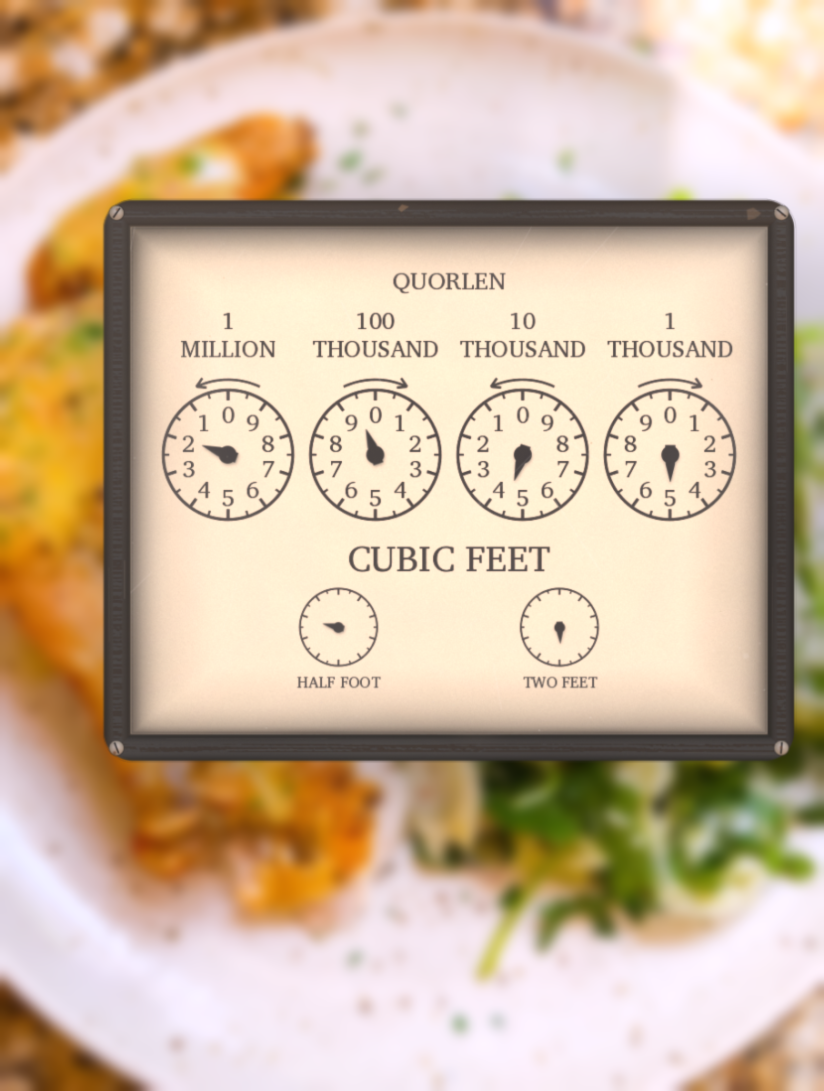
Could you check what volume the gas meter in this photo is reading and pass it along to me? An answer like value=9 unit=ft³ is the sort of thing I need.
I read value=194500 unit=ft³
